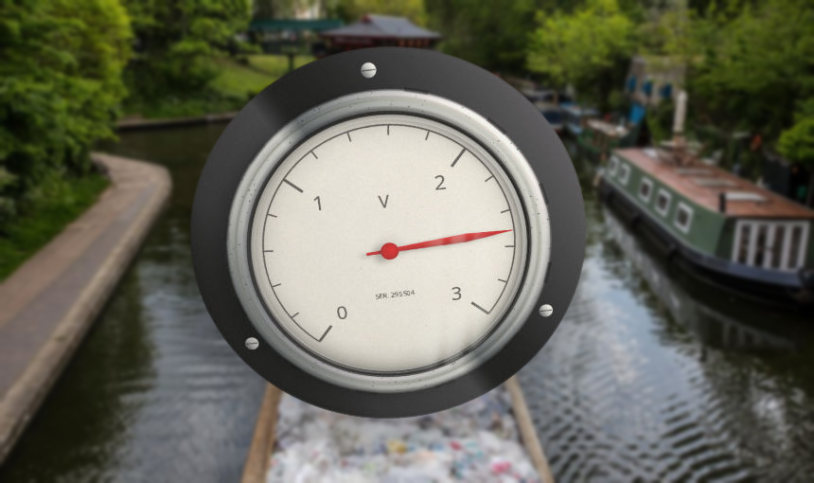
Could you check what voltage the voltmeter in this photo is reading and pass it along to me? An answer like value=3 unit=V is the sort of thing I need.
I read value=2.5 unit=V
